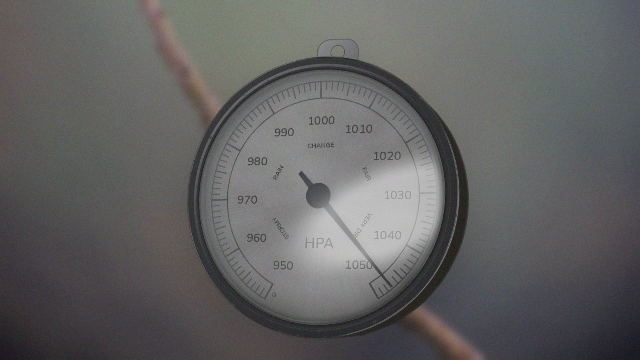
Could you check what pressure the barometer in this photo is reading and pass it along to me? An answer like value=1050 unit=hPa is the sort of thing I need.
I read value=1047 unit=hPa
